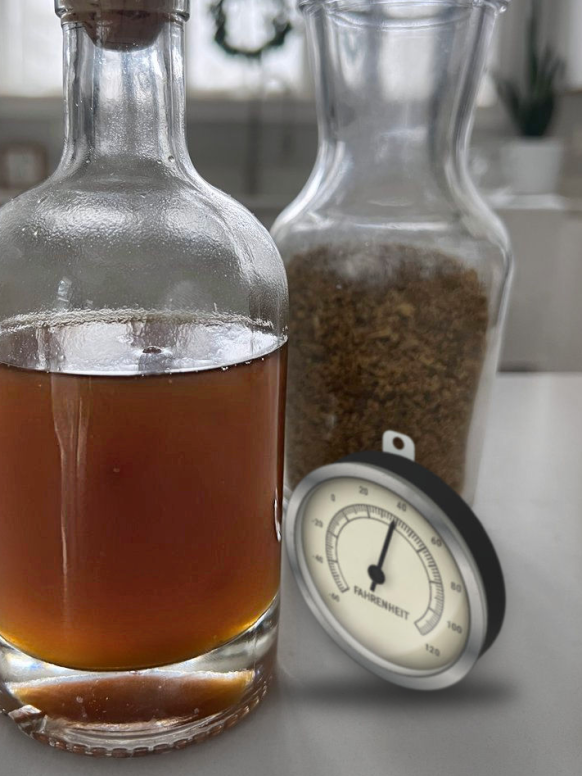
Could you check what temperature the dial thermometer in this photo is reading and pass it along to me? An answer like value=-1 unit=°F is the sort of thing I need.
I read value=40 unit=°F
